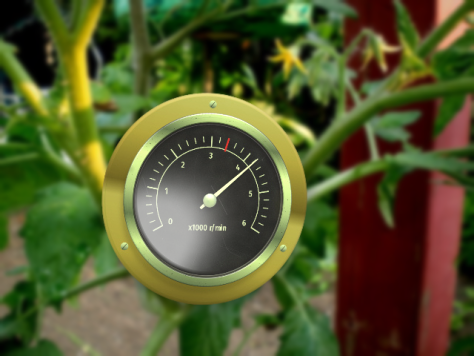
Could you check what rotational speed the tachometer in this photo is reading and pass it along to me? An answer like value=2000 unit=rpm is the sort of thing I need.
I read value=4200 unit=rpm
